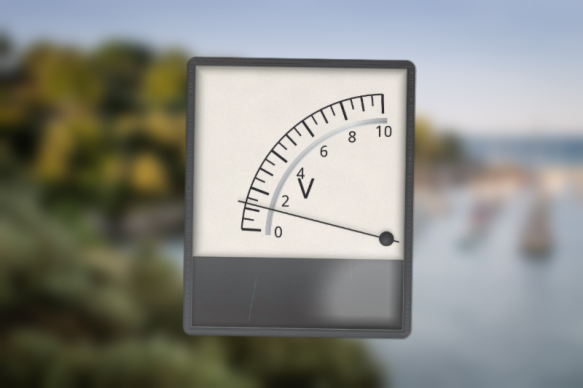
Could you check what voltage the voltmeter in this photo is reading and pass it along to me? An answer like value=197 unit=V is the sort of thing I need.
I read value=1.25 unit=V
